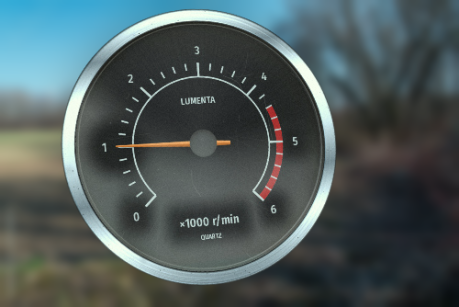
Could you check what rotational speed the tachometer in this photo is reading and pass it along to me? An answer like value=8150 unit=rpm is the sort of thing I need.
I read value=1000 unit=rpm
